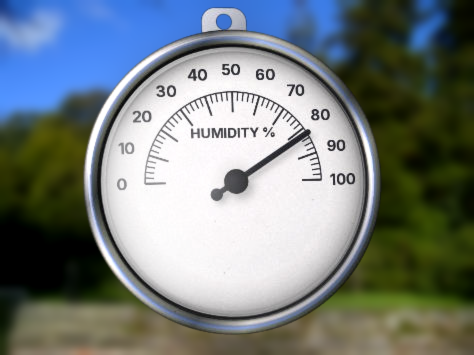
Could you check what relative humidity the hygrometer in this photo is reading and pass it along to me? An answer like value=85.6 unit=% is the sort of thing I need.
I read value=82 unit=%
